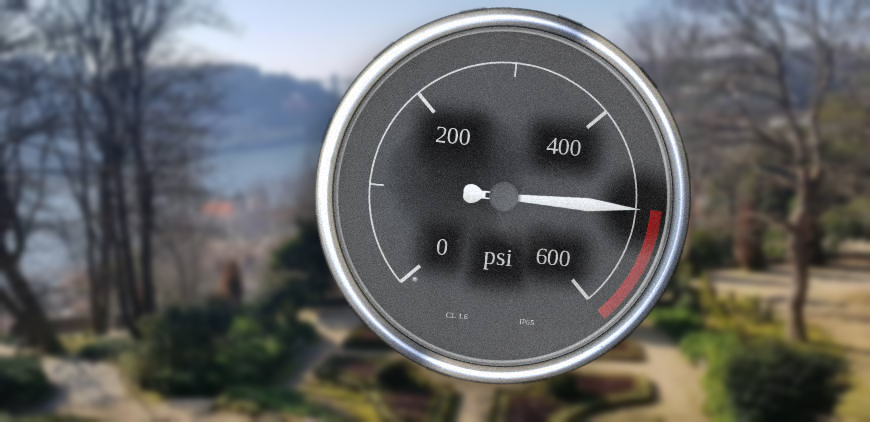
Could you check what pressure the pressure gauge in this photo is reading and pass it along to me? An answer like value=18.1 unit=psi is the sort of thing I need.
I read value=500 unit=psi
